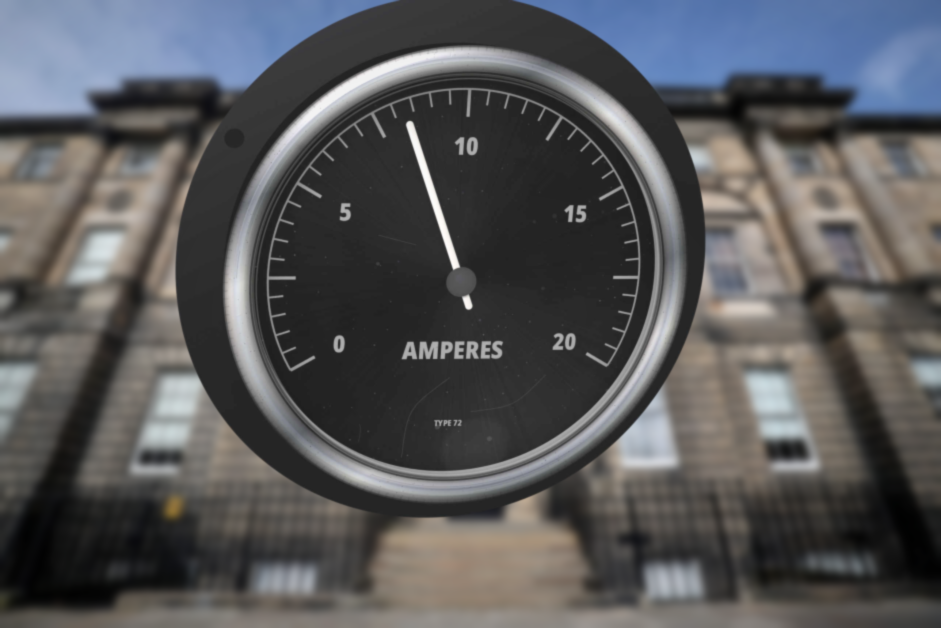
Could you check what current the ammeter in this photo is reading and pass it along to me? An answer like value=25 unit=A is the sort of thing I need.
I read value=8.25 unit=A
